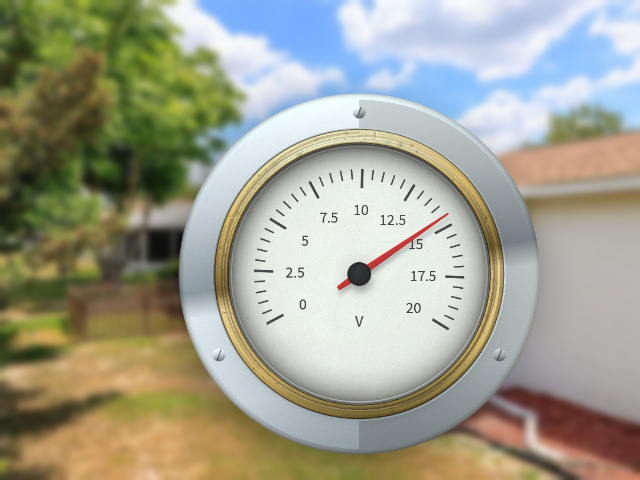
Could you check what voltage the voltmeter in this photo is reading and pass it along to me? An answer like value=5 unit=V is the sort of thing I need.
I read value=14.5 unit=V
